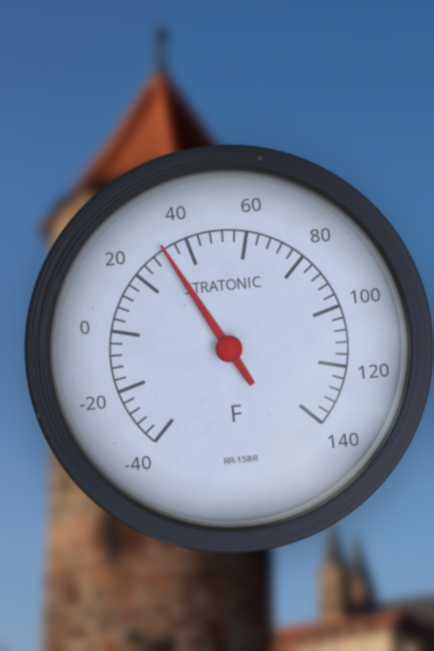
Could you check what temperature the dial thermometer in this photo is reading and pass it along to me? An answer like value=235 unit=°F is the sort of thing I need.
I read value=32 unit=°F
